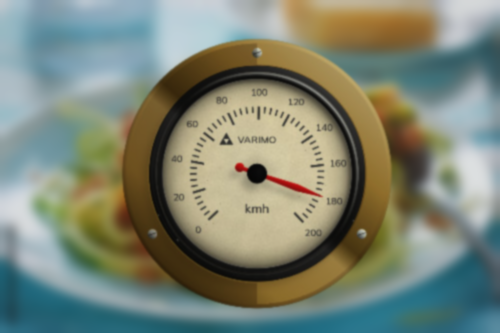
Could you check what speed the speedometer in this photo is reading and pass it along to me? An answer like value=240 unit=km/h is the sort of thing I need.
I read value=180 unit=km/h
